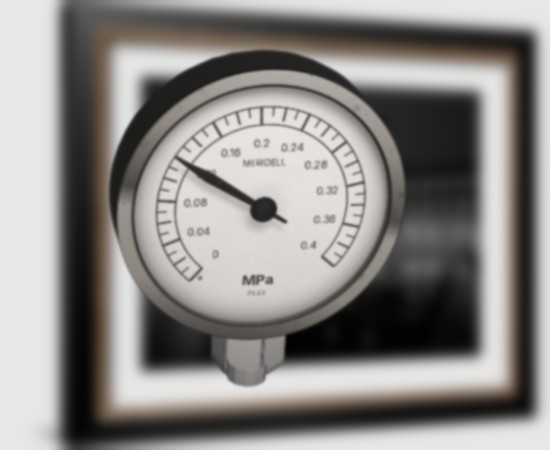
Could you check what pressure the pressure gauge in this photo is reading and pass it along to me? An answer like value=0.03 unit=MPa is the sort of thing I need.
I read value=0.12 unit=MPa
